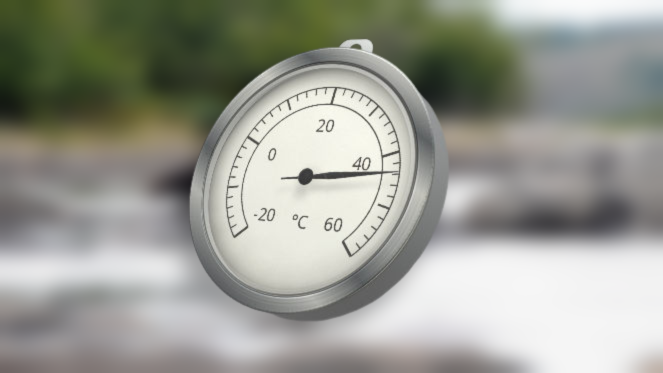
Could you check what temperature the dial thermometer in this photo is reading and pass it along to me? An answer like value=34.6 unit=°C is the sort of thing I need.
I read value=44 unit=°C
